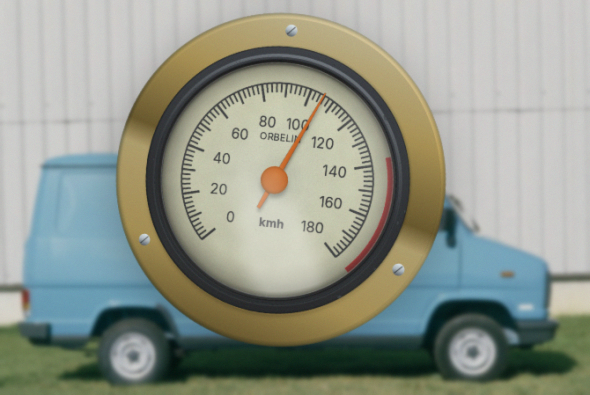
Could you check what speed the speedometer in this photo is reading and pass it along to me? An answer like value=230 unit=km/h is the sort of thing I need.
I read value=106 unit=km/h
